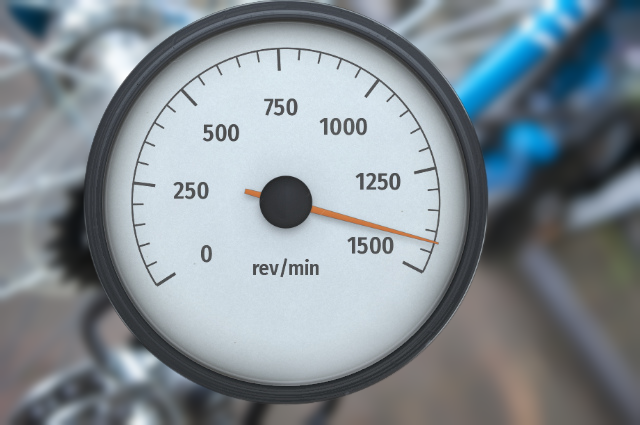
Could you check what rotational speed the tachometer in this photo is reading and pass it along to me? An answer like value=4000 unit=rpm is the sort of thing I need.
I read value=1425 unit=rpm
